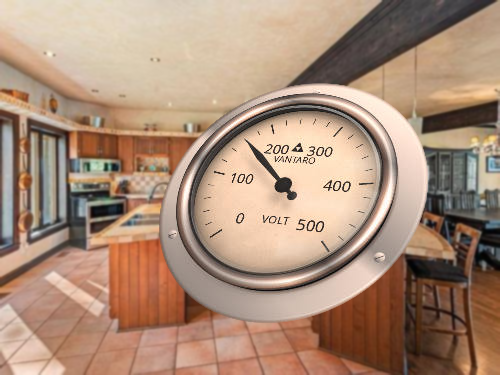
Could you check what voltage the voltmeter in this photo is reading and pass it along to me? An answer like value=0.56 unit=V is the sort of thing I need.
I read value=160 unit=V
